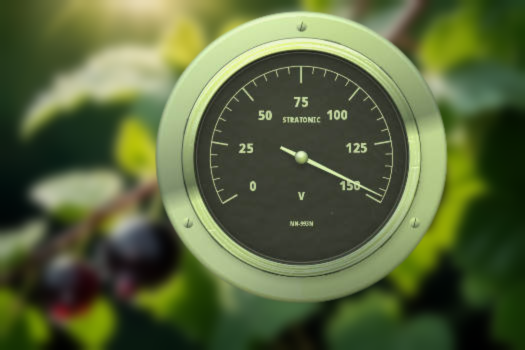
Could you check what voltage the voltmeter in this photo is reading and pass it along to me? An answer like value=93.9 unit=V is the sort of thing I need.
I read value=147.5 unit=V
